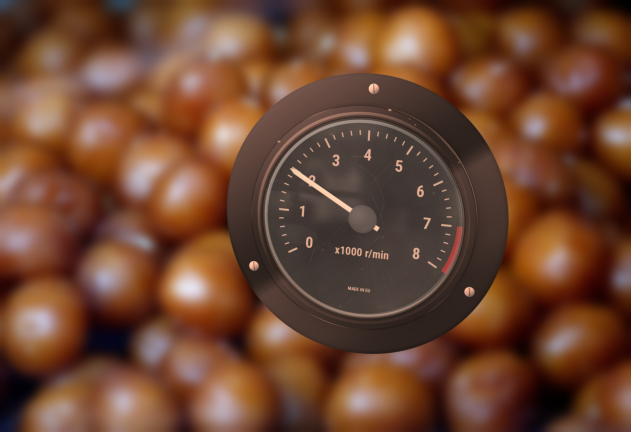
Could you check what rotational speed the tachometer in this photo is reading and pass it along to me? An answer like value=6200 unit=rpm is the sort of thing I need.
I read value=2000 unit=rpm
